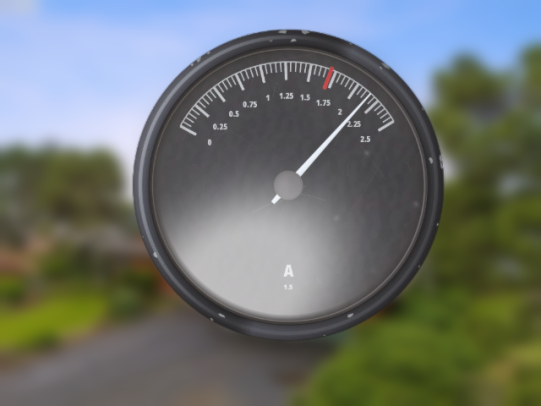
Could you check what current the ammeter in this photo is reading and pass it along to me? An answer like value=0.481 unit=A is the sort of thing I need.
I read value=2.15 unit=A
